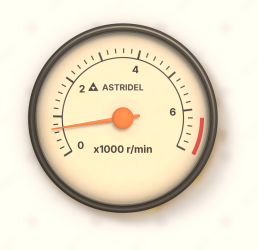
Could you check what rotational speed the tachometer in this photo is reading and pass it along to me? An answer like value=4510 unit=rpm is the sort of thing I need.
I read value=700 unit=rpm
